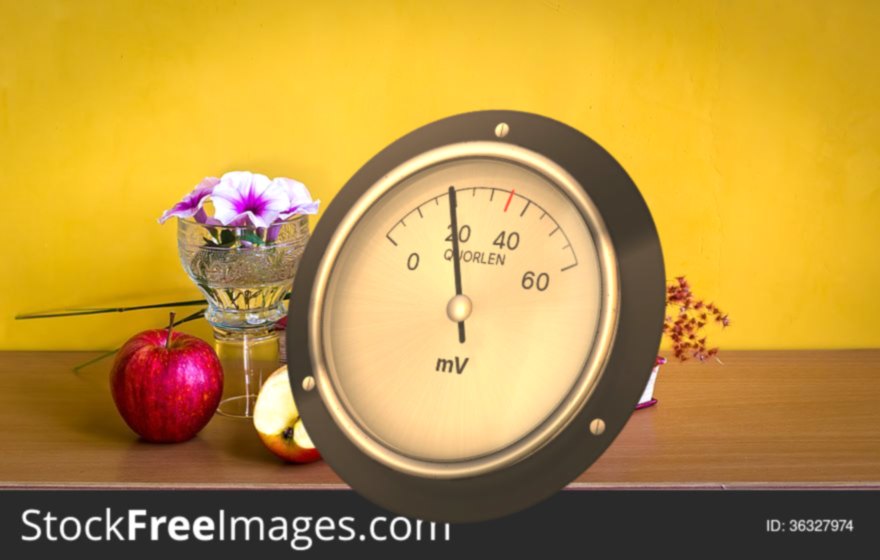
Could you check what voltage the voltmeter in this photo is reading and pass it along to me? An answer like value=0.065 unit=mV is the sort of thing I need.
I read value=20 unit=mV
